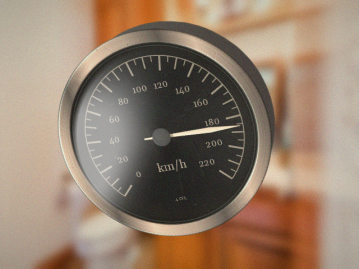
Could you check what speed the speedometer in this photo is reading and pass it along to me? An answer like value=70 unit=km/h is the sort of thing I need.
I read value=185 unit=km/h
